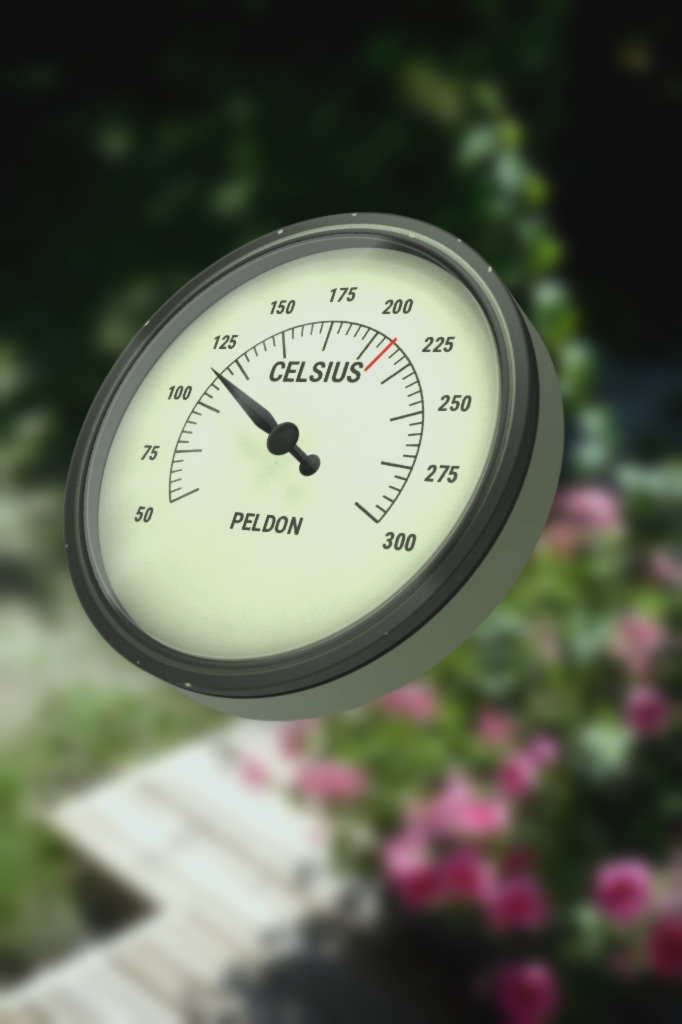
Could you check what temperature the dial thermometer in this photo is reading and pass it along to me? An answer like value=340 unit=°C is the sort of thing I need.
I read value=115 unit=°C
